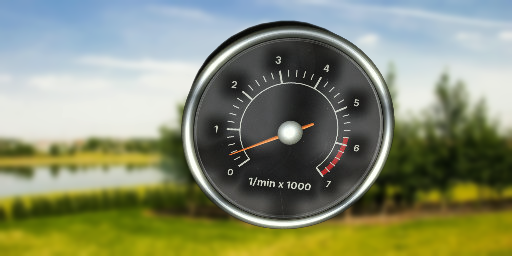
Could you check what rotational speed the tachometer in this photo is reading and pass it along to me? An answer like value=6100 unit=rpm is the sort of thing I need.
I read value=400 unit=rpm
